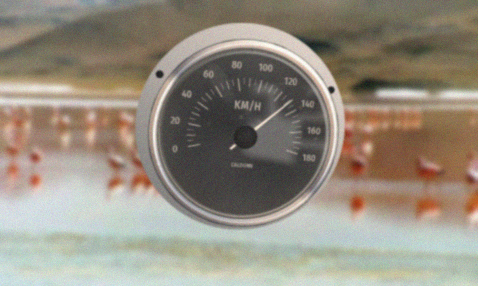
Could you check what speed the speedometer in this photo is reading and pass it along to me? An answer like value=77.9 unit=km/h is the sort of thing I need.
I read value=130 unit=km/h
